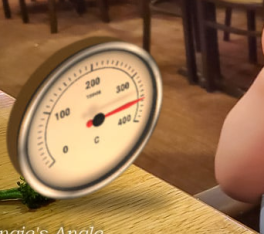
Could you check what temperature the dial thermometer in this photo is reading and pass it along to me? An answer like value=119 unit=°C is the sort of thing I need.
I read value=350 unit=°C
